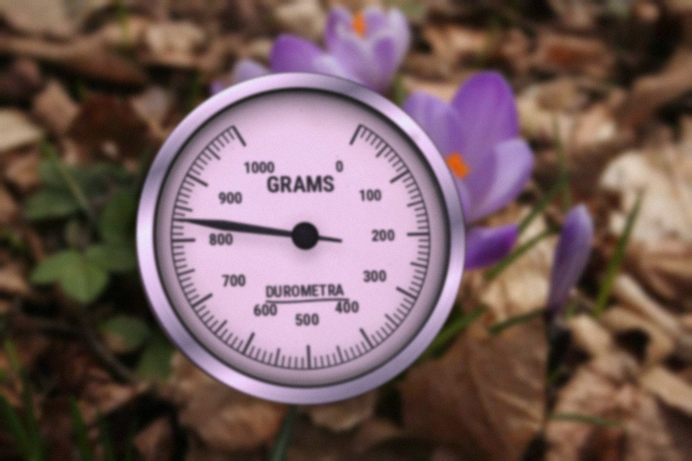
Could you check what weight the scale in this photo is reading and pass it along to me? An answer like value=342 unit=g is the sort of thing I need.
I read value=830 unit=g
